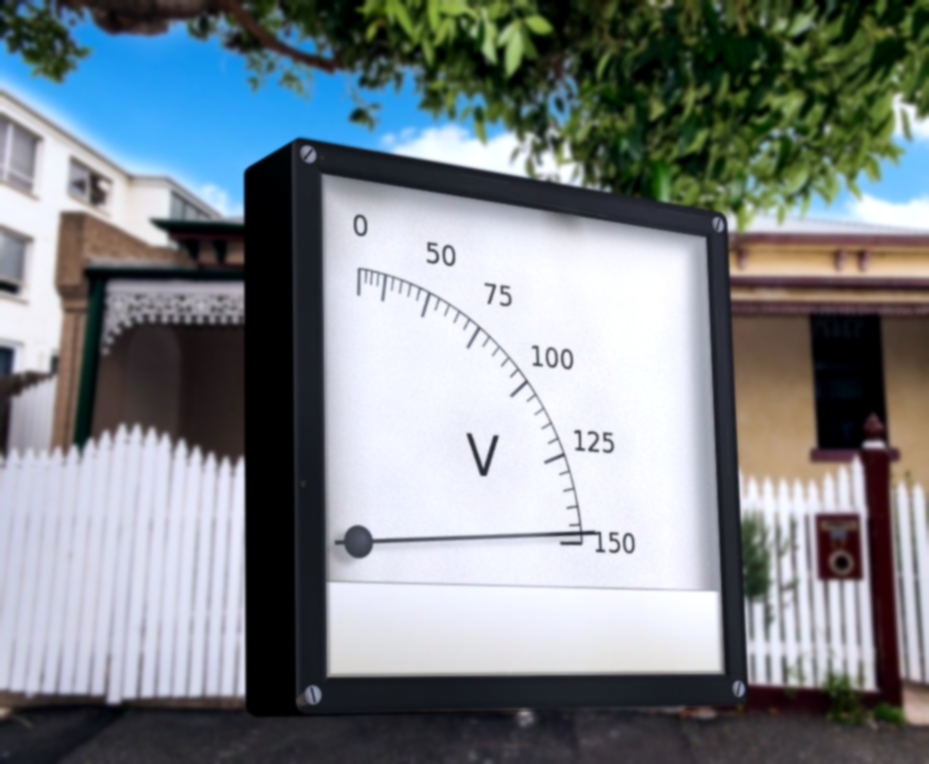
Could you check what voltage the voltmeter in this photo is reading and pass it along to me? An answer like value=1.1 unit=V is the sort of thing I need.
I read value=147.5 unit=V
